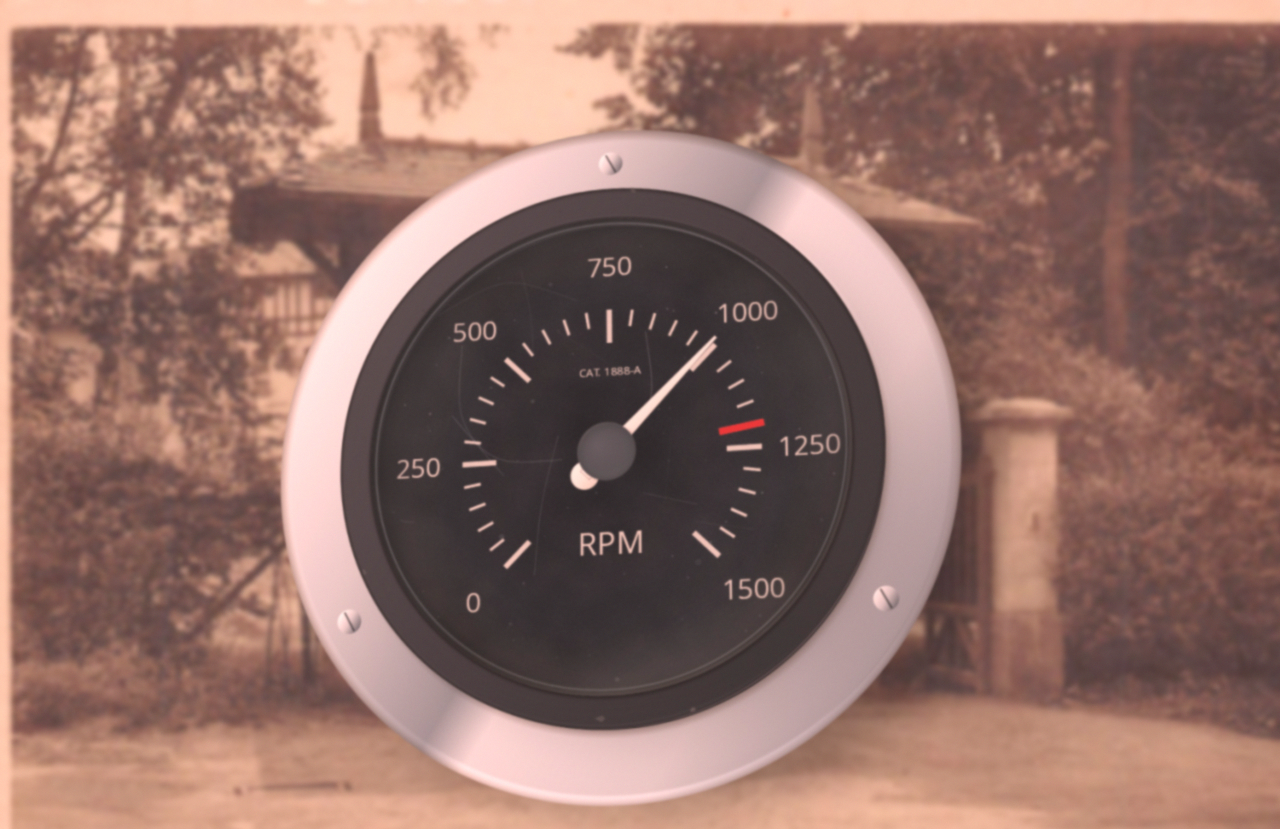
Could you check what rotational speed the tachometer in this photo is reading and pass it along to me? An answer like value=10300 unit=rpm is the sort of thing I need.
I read value=1000 unit=rpm
